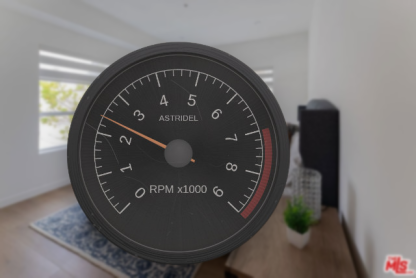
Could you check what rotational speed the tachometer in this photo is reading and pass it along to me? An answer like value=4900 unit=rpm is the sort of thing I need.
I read value=2400 unit=rpm
